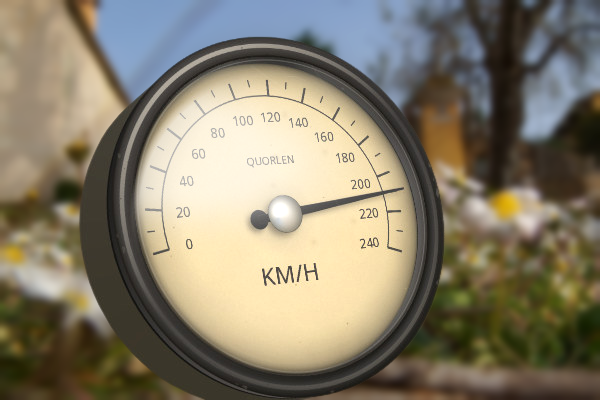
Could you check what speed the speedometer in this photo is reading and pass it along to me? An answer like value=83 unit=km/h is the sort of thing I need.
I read value=210 unit=km/h
